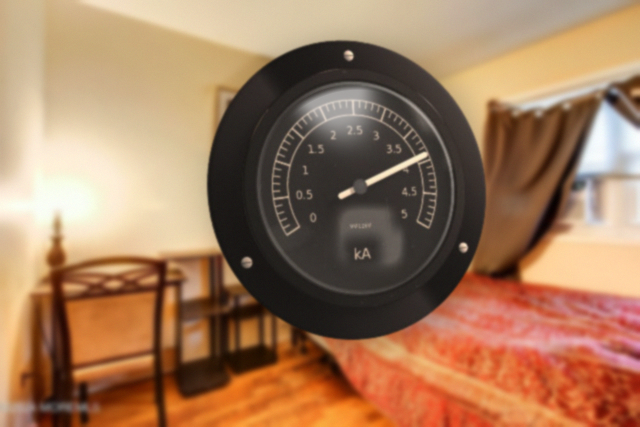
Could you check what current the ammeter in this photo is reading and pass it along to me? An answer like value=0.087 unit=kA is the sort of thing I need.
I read value=3.9 unit=kA
